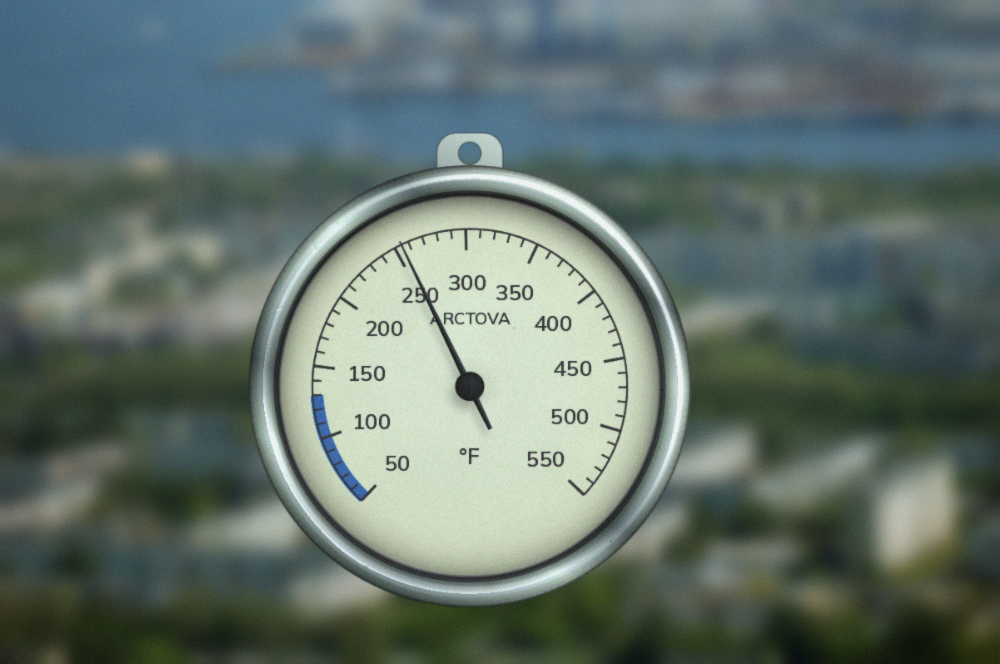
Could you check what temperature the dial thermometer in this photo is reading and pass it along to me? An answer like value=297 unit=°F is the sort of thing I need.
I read value=255 unit=°F
